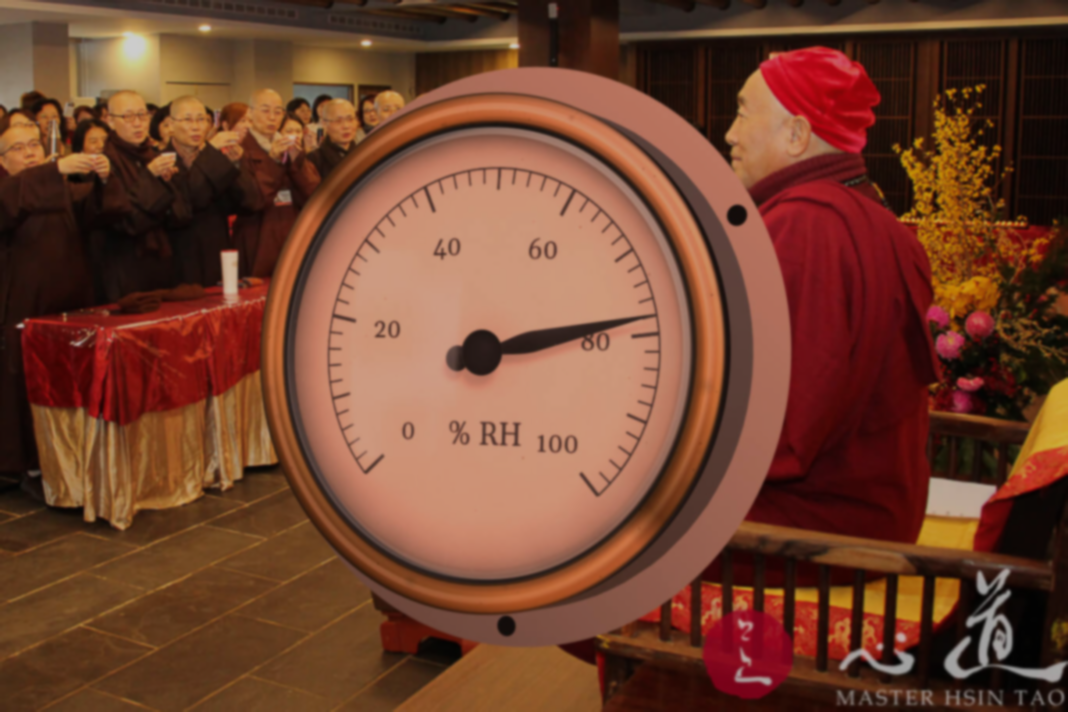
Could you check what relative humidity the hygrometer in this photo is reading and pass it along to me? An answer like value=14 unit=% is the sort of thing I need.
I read value=78 unit=%
